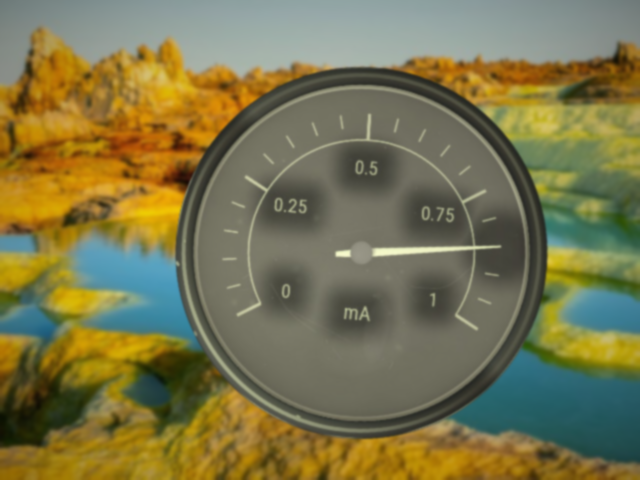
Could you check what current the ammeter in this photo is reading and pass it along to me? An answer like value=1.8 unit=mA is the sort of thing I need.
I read value=0.85 unit=mA
